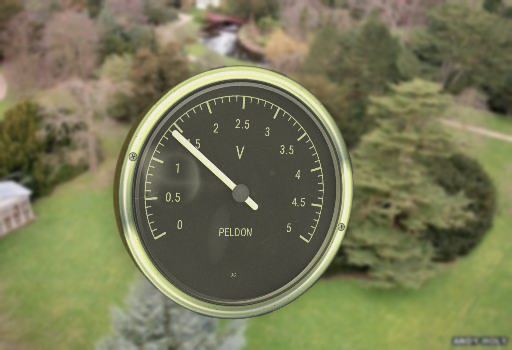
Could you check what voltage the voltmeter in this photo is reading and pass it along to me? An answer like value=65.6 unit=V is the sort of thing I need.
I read value=1.4 unit=V
